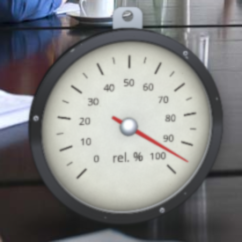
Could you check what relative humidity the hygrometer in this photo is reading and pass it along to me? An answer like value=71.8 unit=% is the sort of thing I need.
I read value=95 unit=%
